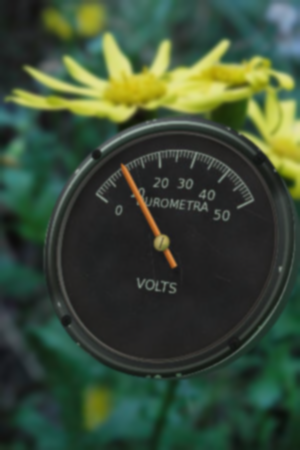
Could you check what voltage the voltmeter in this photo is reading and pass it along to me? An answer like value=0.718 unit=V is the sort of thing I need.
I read value=10 unit=V
